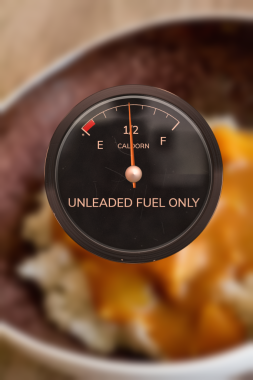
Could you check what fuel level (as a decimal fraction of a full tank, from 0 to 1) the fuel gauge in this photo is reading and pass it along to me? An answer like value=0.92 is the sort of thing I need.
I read value=0.5
